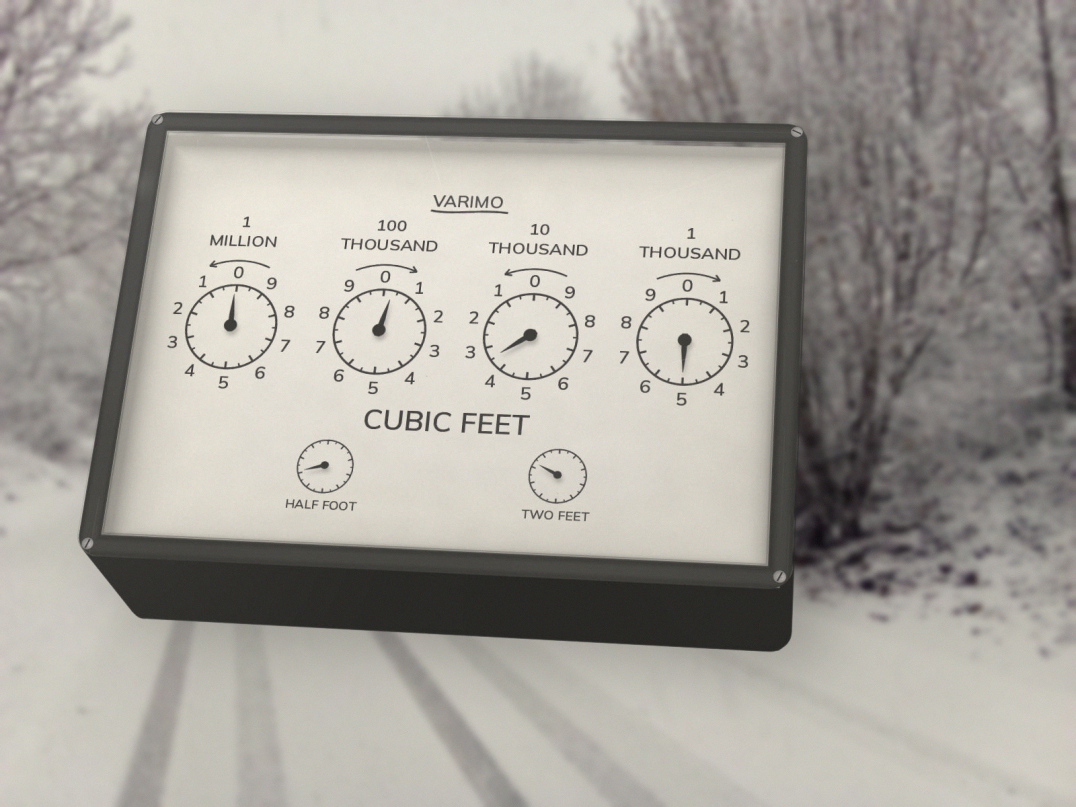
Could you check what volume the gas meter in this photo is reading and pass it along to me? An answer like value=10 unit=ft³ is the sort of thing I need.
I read value=3500 unit=ft³
